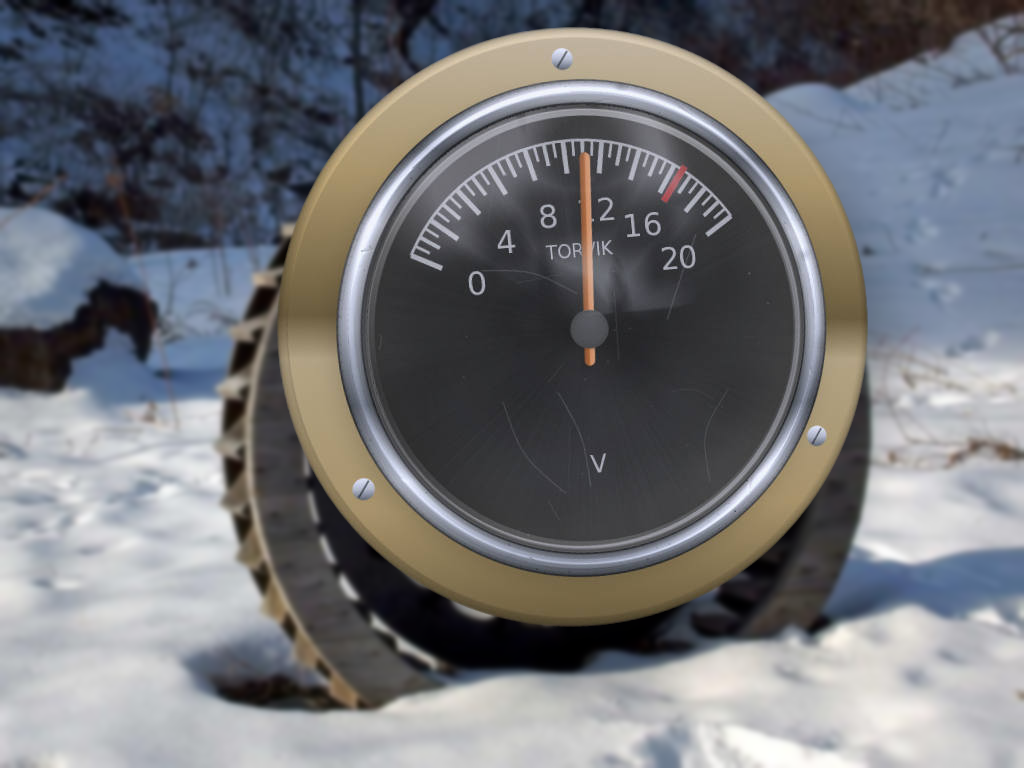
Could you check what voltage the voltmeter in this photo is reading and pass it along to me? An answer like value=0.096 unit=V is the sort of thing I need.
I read value=11 unit=V
